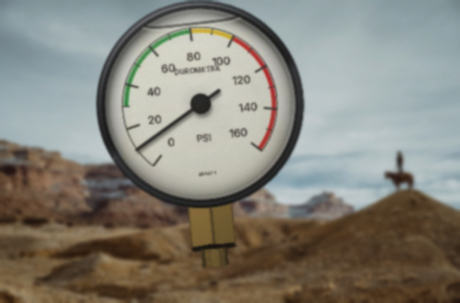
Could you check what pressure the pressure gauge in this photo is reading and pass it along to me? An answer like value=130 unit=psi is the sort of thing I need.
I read value=10 unit=psi
